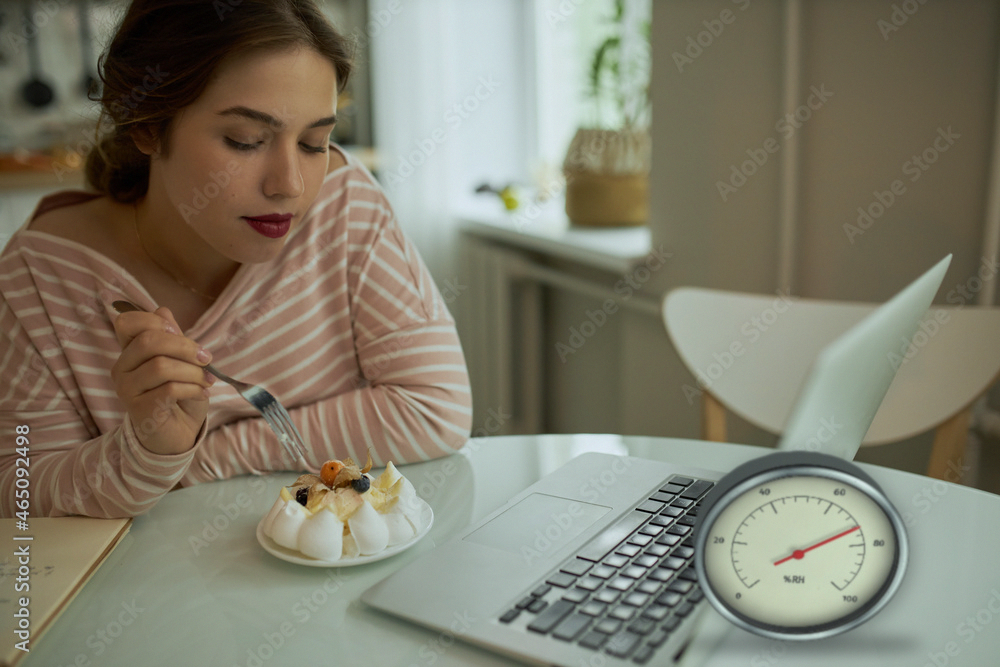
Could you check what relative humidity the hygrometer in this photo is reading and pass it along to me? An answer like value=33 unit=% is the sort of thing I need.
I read value=72 unit=%
